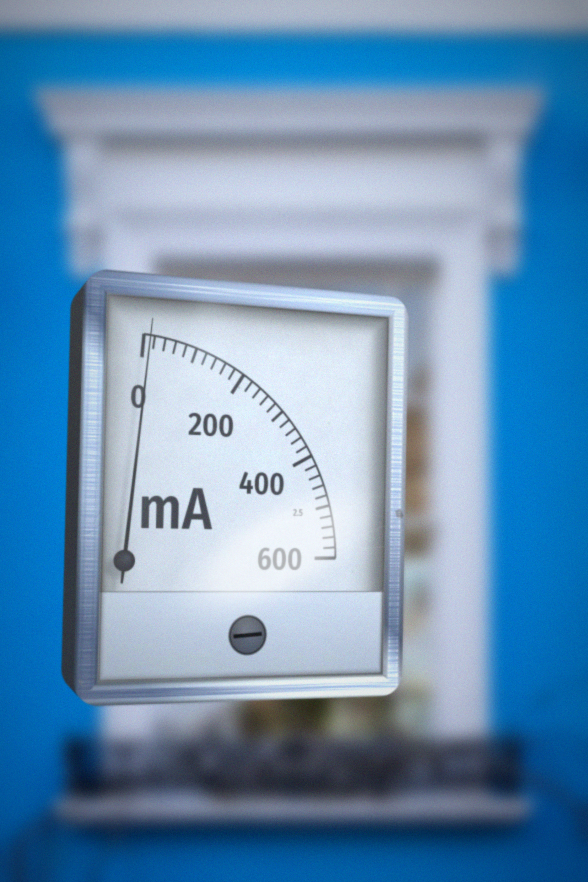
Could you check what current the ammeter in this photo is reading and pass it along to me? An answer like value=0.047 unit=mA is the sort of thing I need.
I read value=10 unit=mA
